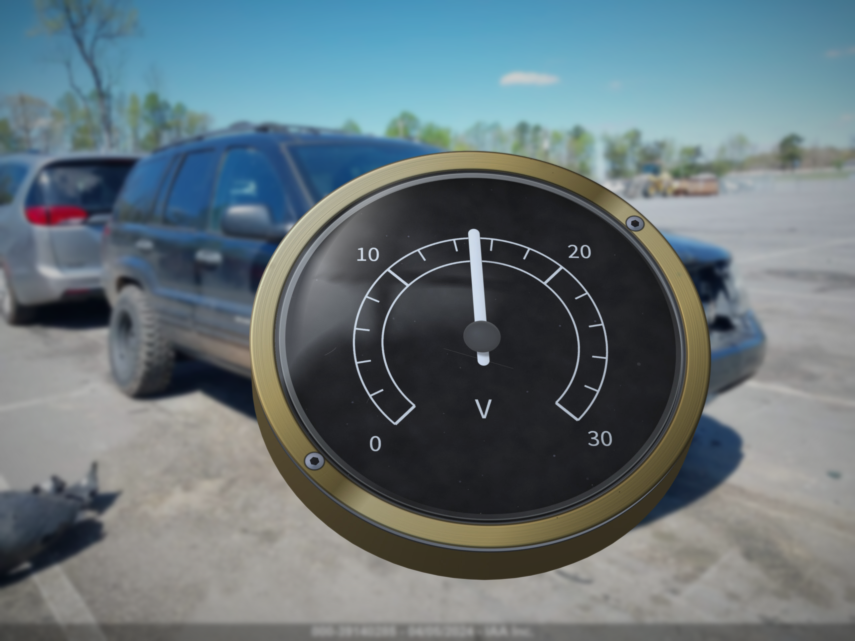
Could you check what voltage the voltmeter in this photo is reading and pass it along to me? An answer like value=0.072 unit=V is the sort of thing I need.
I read value=15 unit=V
